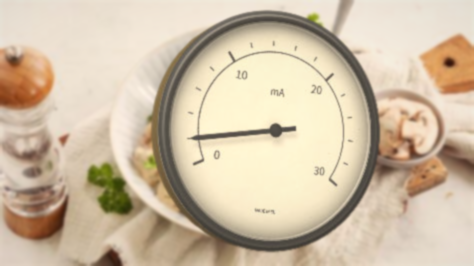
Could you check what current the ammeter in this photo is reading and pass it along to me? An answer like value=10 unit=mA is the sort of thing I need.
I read value=2 unit=mA
